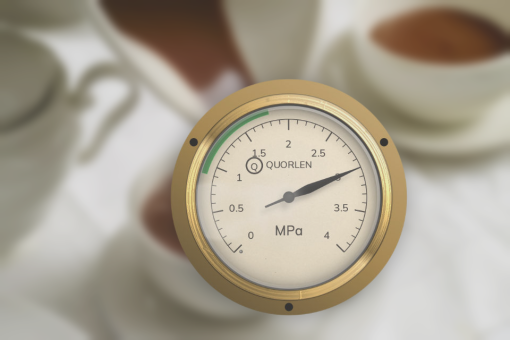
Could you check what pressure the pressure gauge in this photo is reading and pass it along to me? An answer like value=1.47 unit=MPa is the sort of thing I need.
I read value=3 unit=MPa
